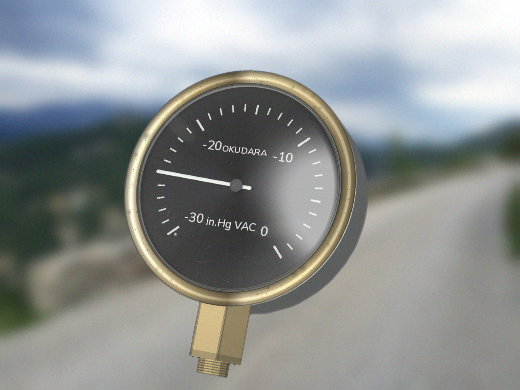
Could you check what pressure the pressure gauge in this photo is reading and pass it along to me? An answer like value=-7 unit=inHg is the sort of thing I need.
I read value=-25 unit=inHg
